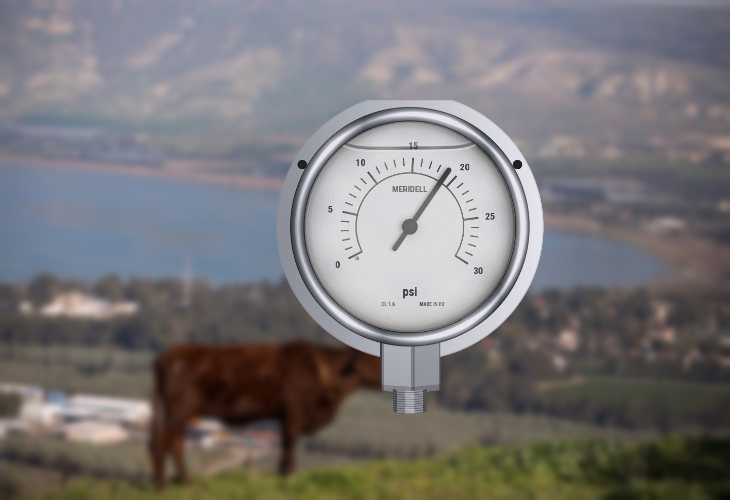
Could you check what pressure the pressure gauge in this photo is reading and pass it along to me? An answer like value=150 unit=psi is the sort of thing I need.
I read value=19 unit=psi
